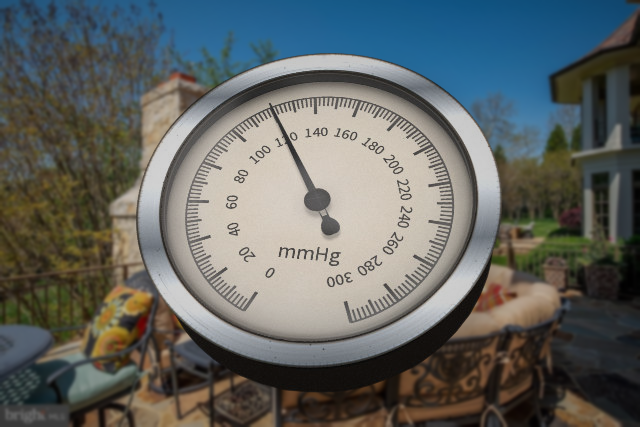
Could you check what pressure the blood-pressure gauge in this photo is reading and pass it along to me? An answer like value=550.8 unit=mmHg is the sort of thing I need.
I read value=120 unit=mmHg
